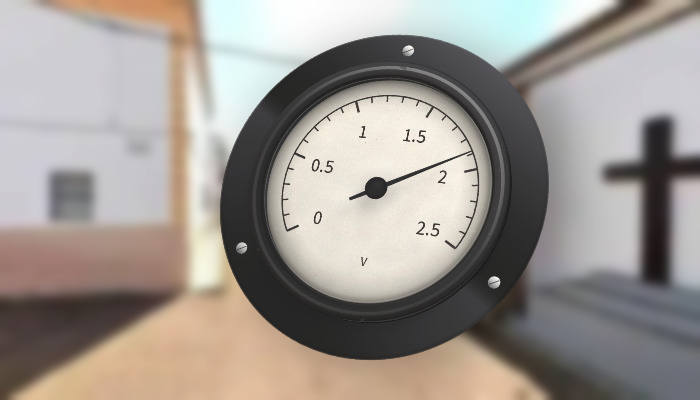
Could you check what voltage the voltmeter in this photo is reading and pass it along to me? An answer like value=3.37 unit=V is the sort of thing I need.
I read value=1.9 unit=V
